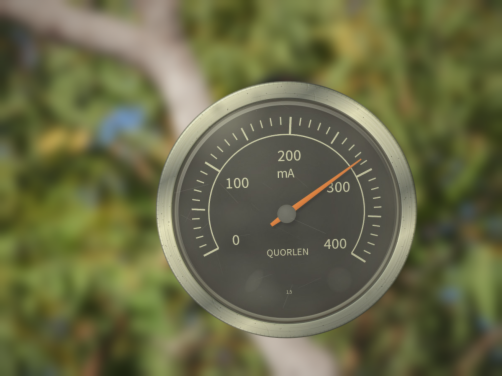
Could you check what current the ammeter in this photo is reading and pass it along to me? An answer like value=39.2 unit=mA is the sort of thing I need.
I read value=285 unit=mA
